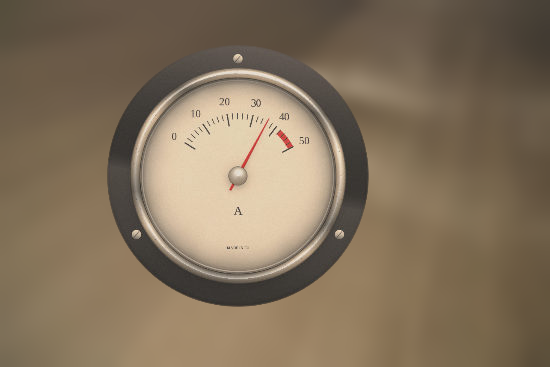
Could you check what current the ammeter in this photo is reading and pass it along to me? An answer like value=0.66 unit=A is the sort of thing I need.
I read value=36 unit=A
